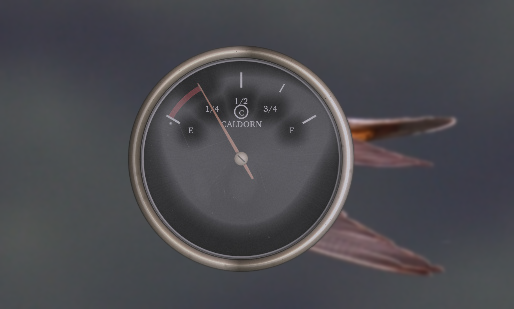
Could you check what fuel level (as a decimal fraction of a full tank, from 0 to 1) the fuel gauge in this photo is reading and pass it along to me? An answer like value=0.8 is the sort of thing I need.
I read value=0.25
